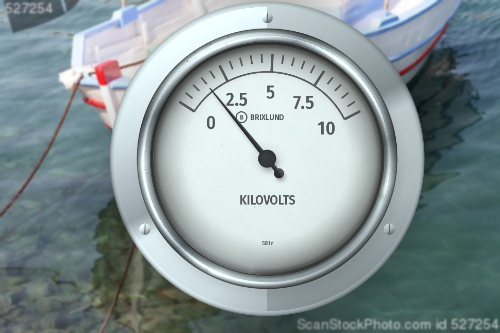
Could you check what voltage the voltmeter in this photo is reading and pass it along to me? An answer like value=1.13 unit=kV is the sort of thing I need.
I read value=1.5 unit=kV
